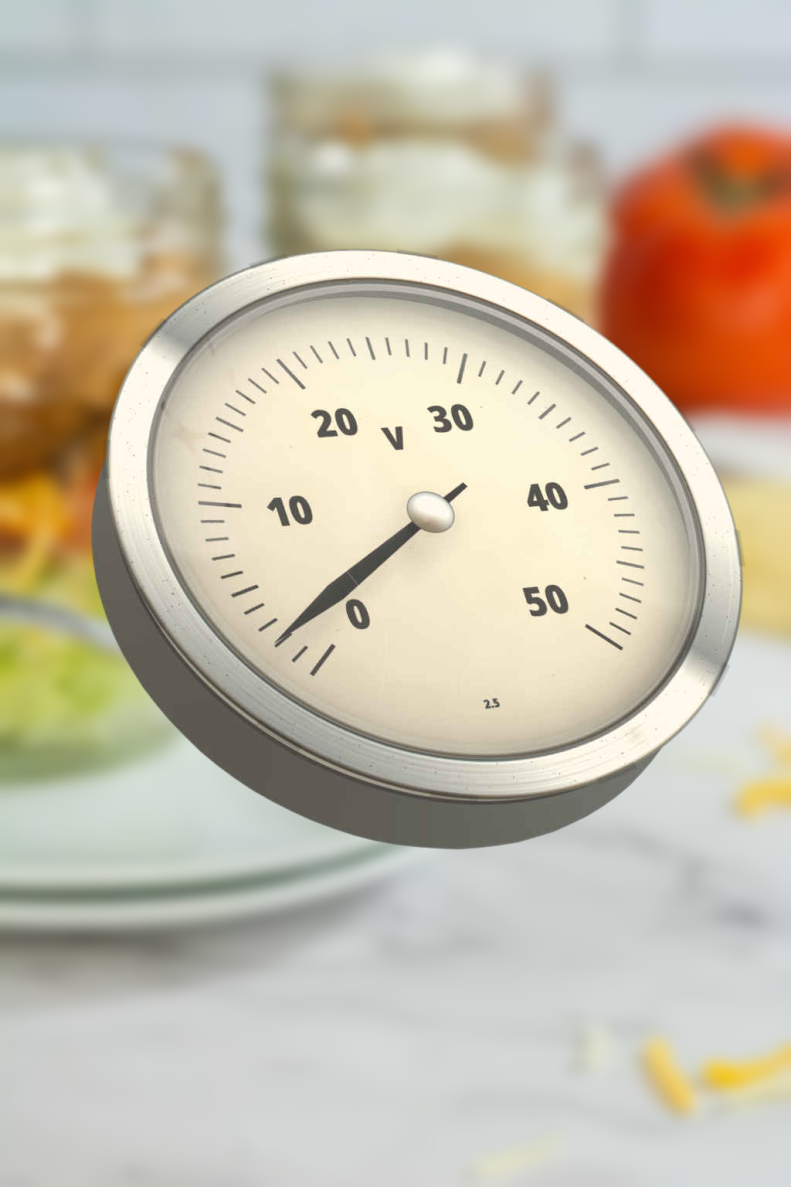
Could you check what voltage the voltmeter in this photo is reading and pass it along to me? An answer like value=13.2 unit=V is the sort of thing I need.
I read value=2 unit=V
